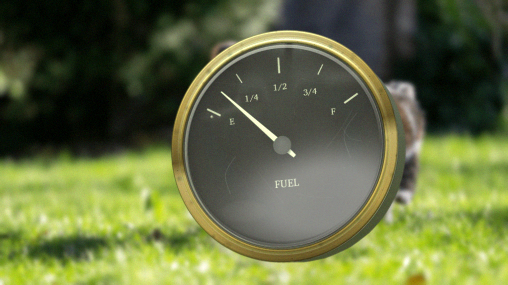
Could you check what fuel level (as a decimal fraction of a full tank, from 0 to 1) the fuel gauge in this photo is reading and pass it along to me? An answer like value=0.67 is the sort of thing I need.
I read value=0.125
